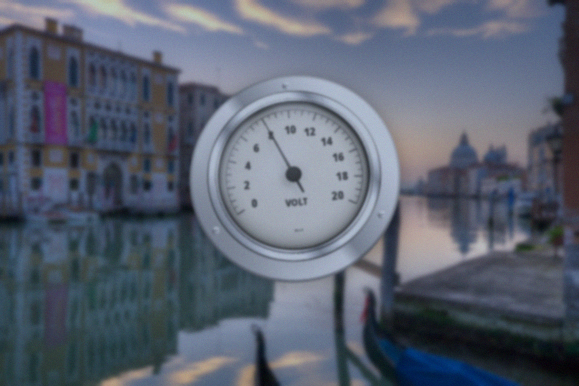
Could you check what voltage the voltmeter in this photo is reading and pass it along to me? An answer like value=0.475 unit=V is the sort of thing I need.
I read value=8 unit=V
